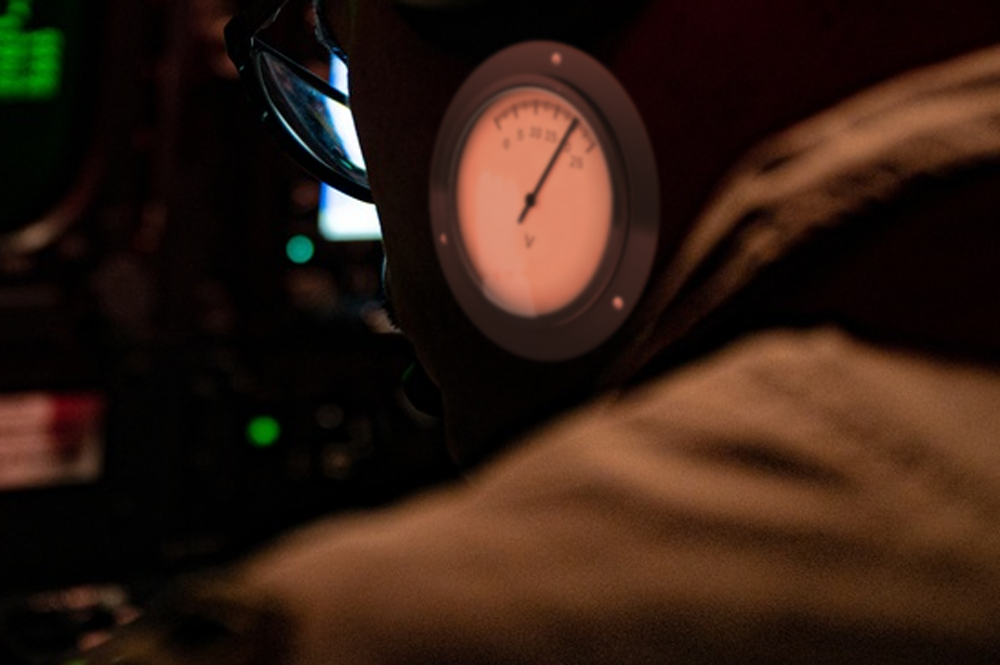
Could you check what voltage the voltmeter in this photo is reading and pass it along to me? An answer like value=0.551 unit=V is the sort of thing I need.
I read value=20 unit=V
